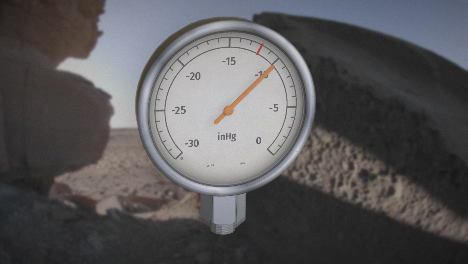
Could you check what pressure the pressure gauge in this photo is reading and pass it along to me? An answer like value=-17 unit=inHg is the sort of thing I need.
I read value=-10 unit=inHg
